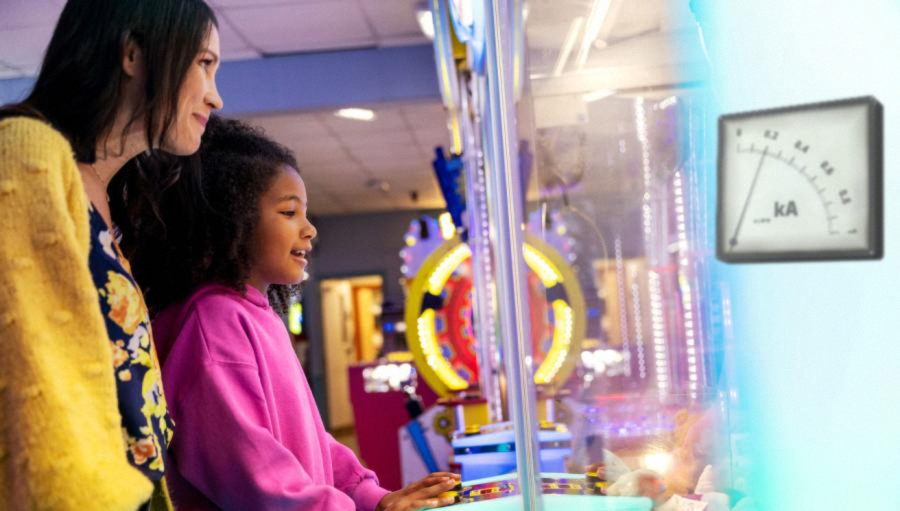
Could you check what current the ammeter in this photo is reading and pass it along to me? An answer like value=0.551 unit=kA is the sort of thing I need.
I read value=0.2 unit=kA
